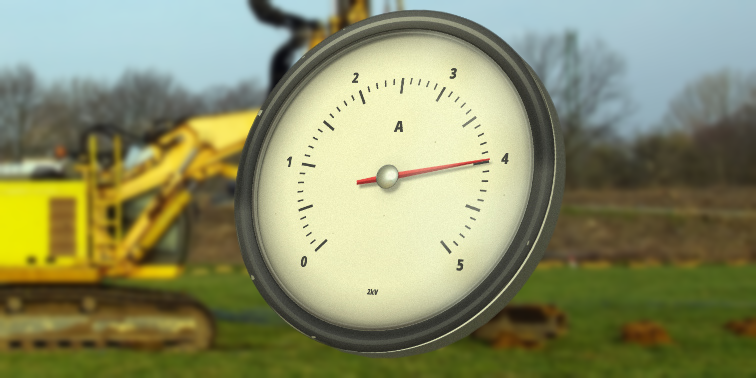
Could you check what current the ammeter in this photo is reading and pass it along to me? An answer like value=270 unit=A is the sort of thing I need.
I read value=4 unit=A
